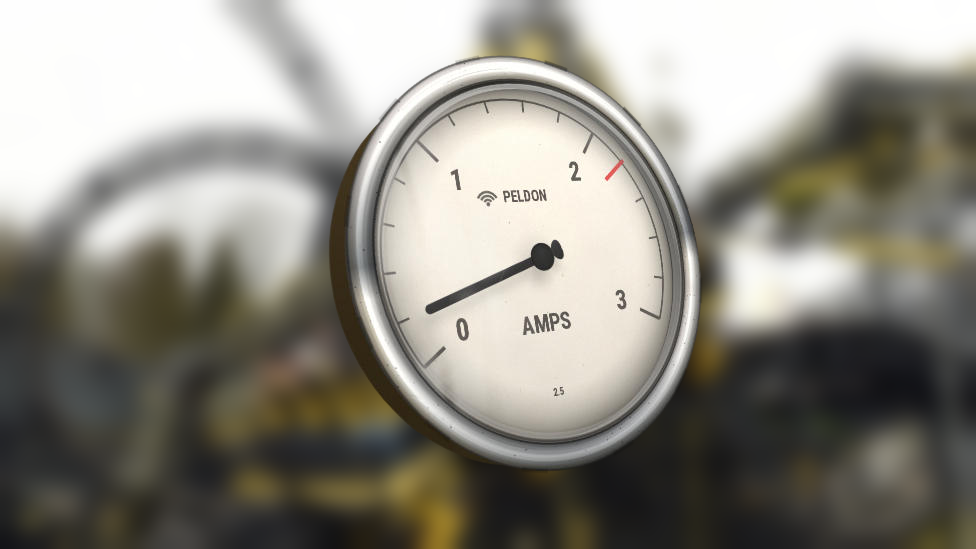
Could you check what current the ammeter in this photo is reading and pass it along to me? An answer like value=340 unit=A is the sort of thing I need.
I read value=0.2 unit=A
